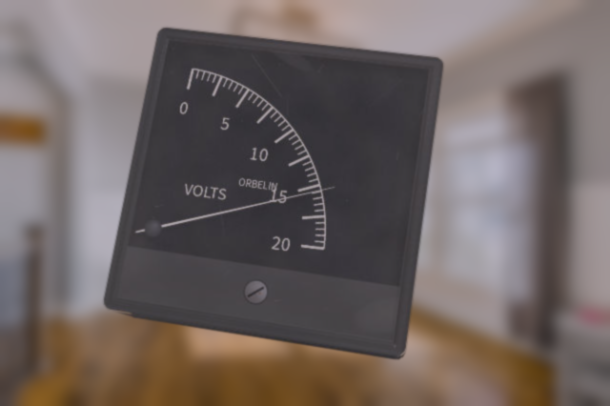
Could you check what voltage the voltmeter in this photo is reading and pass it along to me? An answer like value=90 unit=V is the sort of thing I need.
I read value=15.5 unit=V
